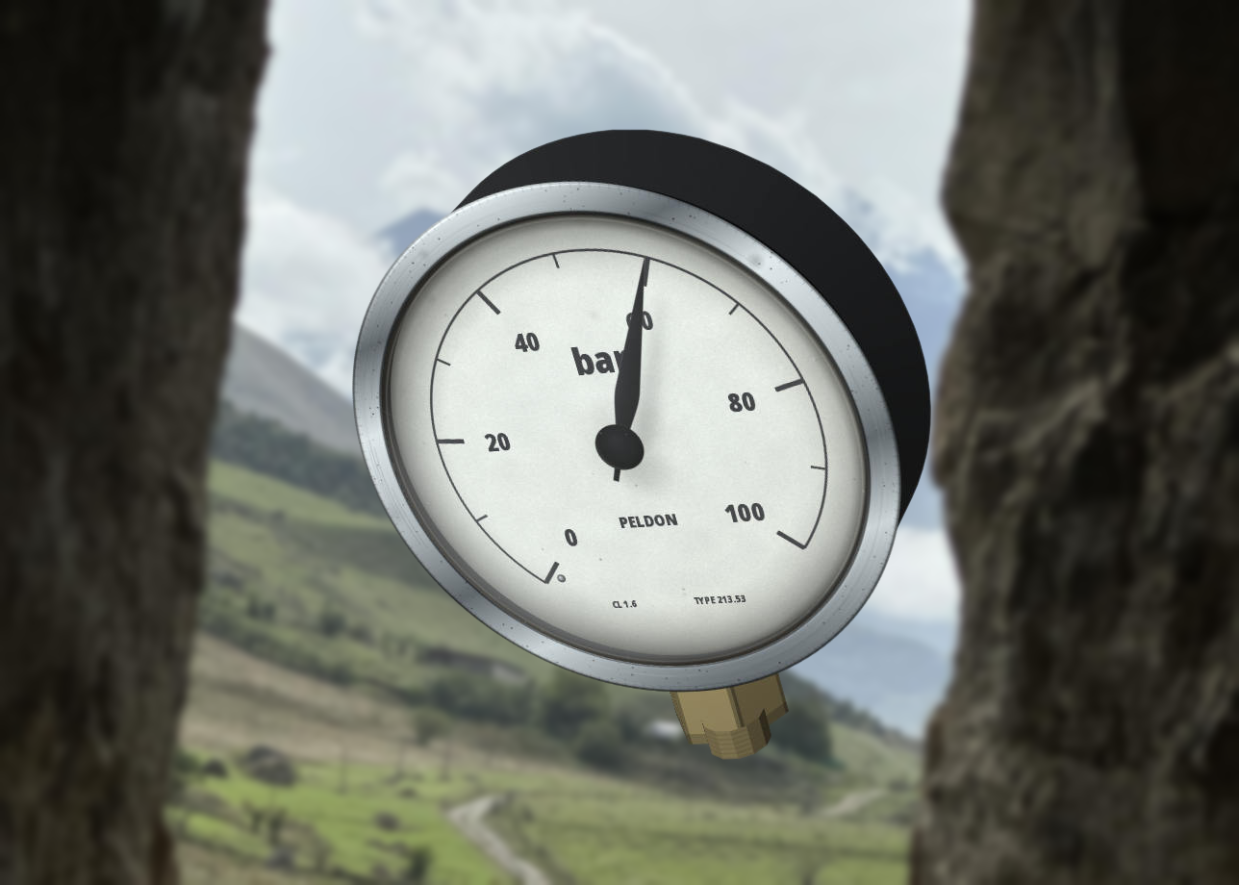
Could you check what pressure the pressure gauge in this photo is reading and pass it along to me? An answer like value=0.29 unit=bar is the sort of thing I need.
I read value=60 unit=bar
